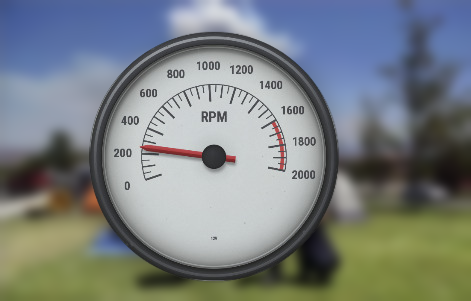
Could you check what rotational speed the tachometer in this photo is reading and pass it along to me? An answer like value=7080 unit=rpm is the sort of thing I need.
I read value=250 unit=rpm
